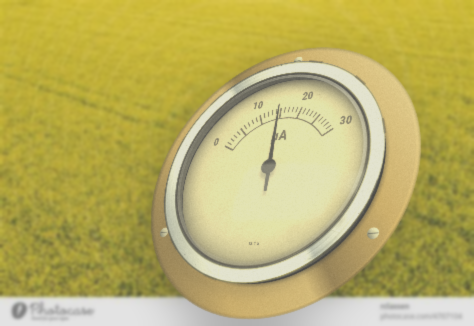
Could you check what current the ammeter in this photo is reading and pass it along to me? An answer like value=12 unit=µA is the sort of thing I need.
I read value=15 unit=µA
